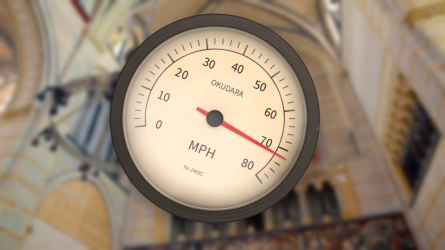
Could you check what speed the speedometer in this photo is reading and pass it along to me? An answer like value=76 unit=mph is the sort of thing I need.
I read value=72 unit=mph
